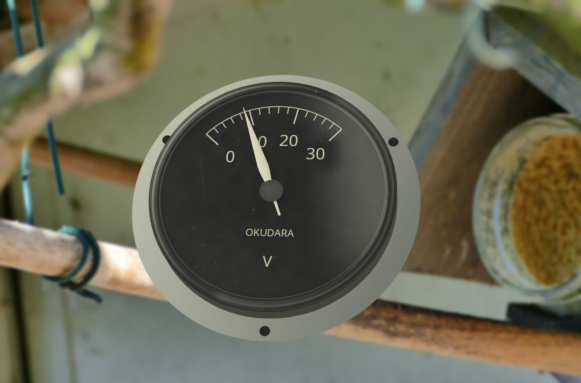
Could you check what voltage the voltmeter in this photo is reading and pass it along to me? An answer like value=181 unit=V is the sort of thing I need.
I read value=9 unit=V
